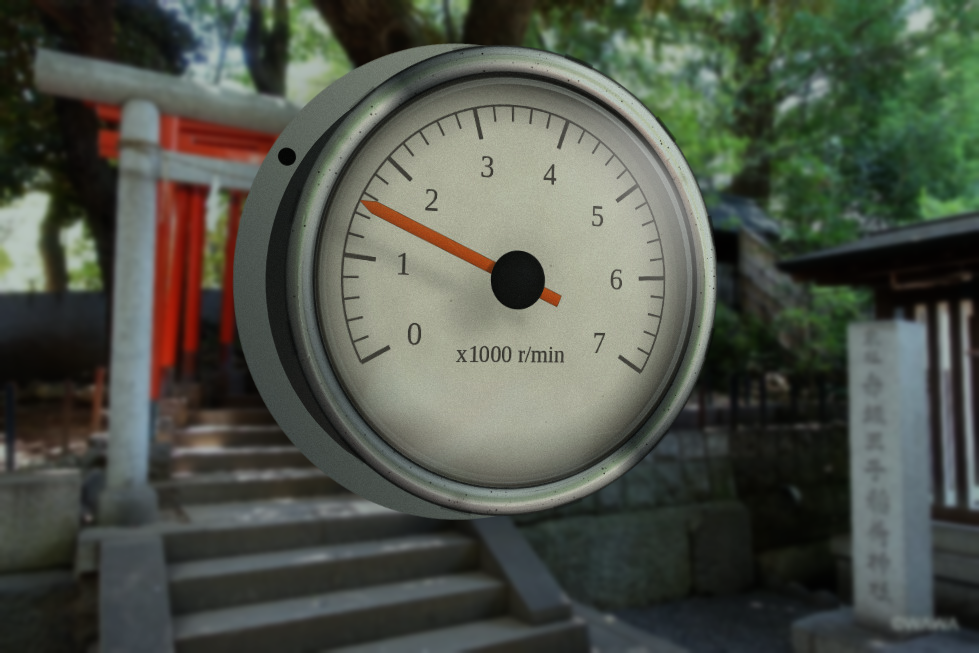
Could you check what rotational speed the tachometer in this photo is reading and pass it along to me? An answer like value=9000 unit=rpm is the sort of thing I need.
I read value=1500 unit=rpm
